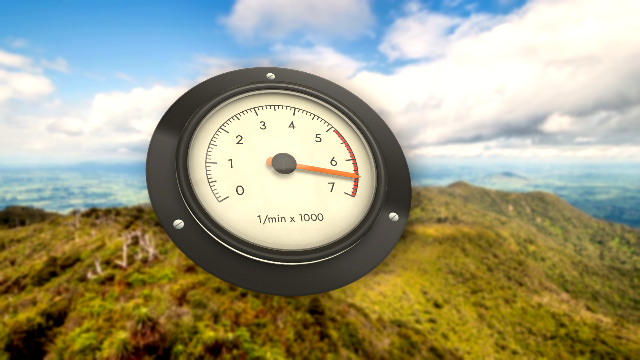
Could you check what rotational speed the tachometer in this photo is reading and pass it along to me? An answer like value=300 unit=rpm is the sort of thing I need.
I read value=6500 unit=rpm
